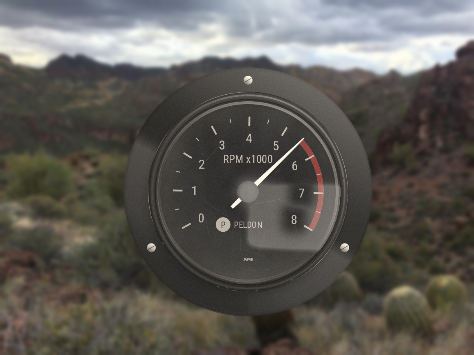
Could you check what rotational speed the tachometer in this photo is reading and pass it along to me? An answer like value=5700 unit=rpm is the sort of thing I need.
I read value=5500 unit=rpm
